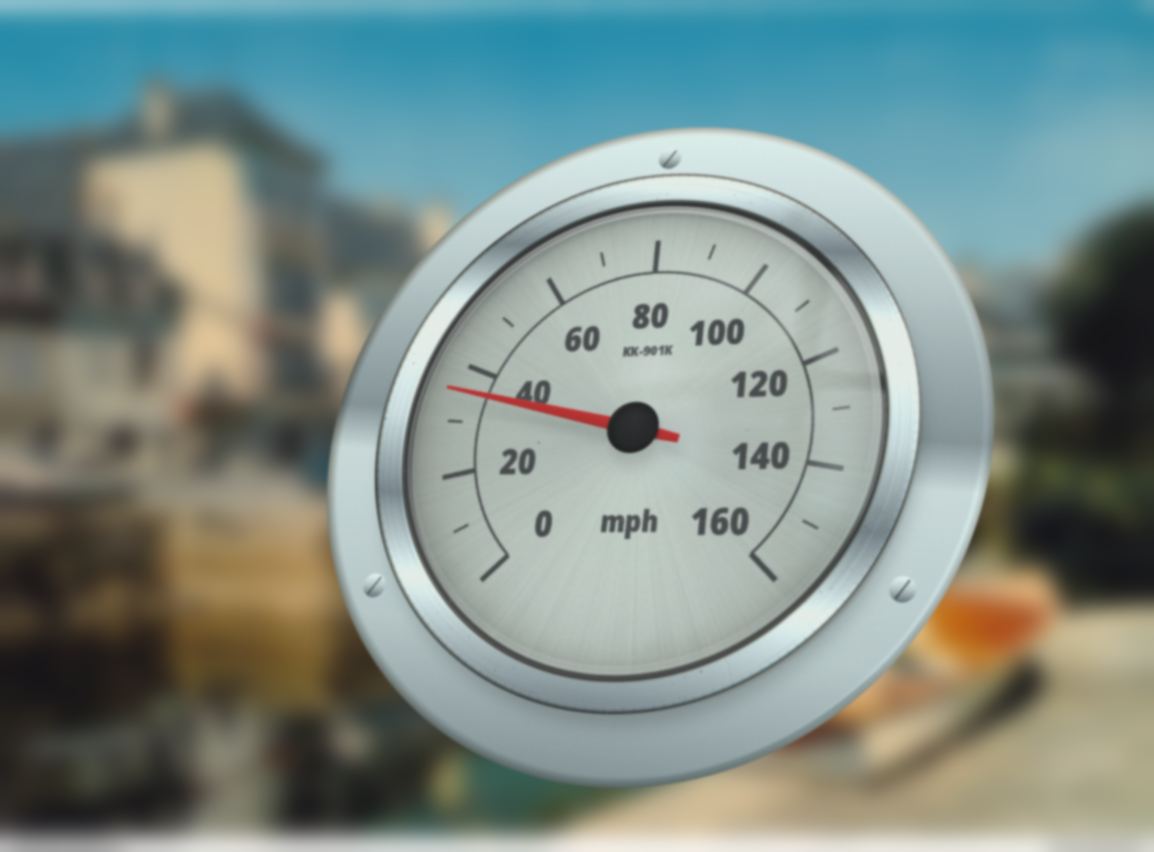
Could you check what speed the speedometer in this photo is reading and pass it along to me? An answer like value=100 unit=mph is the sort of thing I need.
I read value=35 unit=mph
